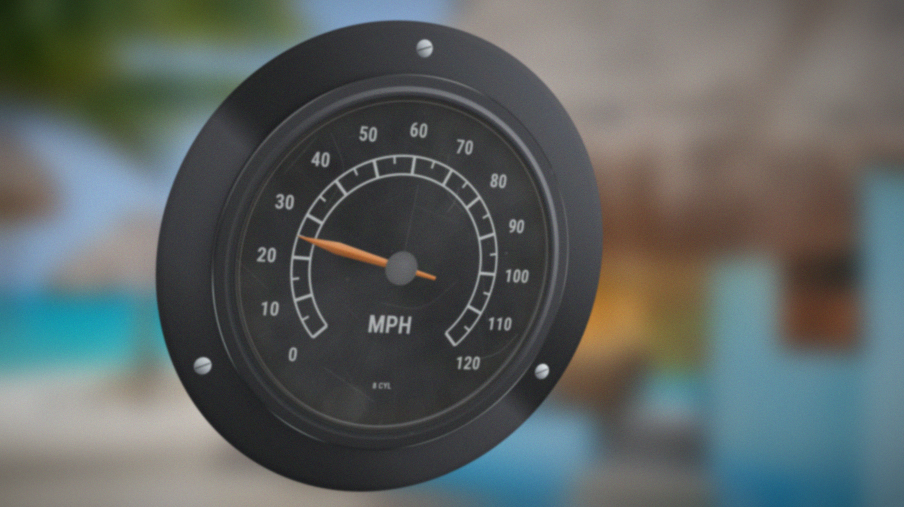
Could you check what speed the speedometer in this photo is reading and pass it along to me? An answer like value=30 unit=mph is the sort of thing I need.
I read value=25 unit=mph
